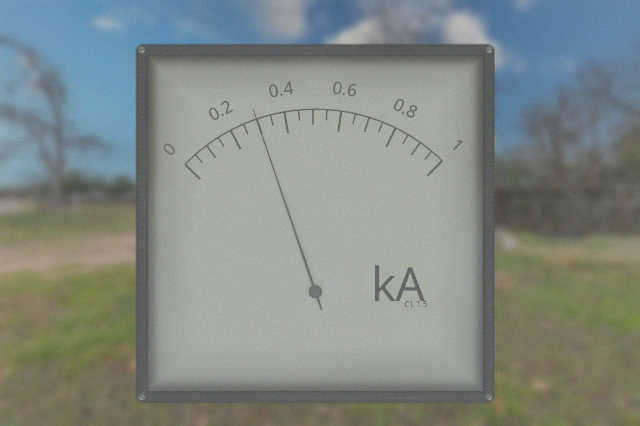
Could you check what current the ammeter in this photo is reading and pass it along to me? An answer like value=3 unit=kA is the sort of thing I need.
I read value=0.3 unit=kA
